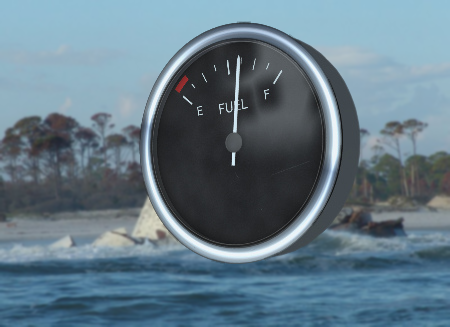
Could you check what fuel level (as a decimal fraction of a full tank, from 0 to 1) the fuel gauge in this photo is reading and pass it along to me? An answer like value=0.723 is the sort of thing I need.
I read value=0.625
